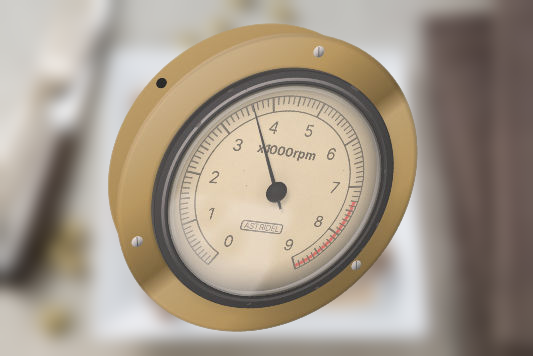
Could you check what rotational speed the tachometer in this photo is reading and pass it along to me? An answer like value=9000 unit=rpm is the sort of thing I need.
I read value=3600 unit=rpm
